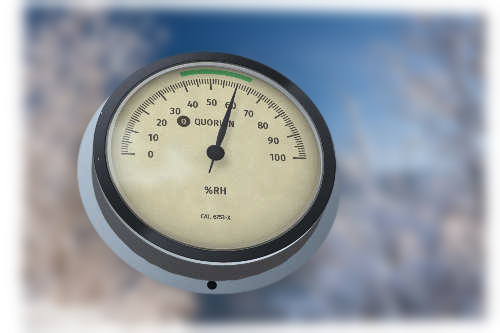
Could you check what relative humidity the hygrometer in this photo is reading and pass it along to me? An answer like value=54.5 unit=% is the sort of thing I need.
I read value=60 unit=%
